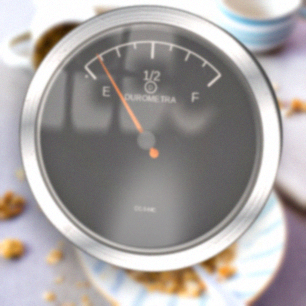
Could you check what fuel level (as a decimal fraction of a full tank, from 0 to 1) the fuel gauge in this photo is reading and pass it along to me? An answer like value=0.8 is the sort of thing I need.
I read value=0.125
